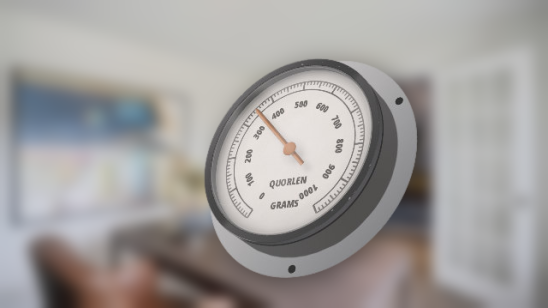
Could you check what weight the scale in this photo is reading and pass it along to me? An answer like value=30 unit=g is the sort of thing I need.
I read value=350 unit=g
